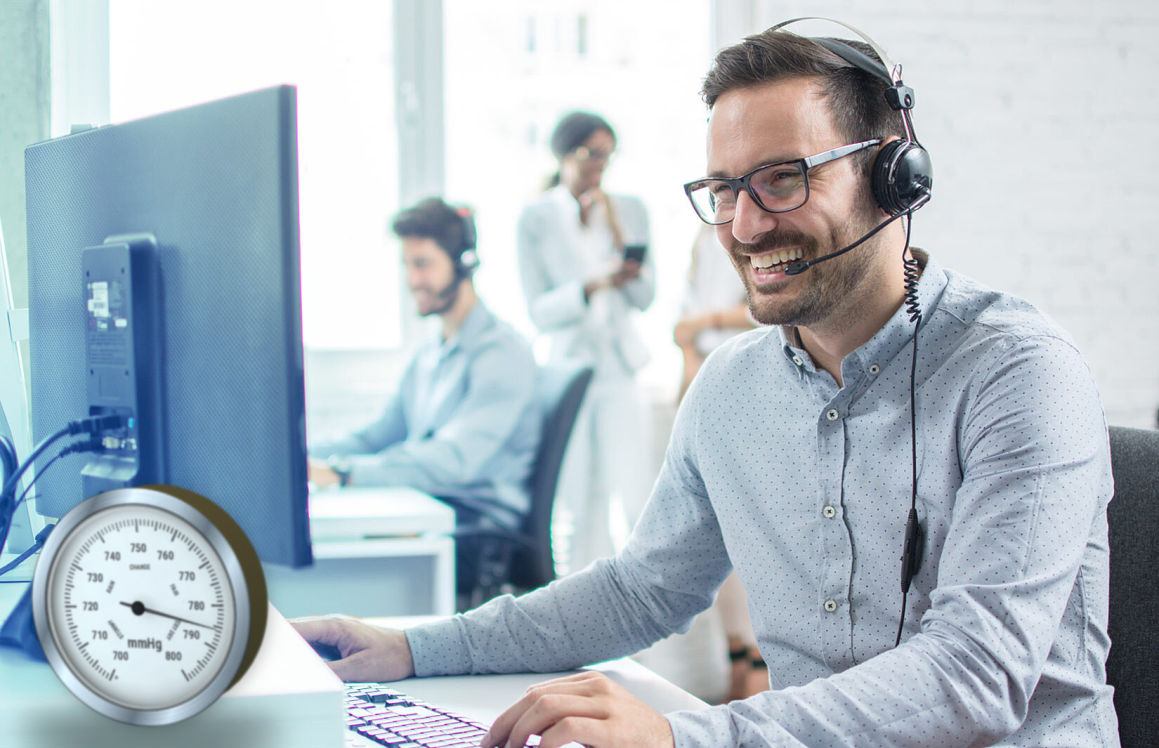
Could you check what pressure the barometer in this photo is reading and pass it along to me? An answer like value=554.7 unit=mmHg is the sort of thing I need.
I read value=785 unit=mmHg
